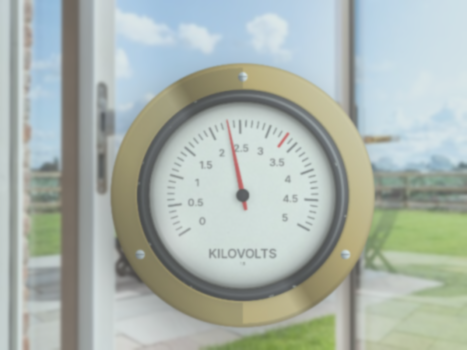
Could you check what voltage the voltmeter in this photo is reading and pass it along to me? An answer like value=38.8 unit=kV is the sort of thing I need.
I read value=2.3 unit=kV
